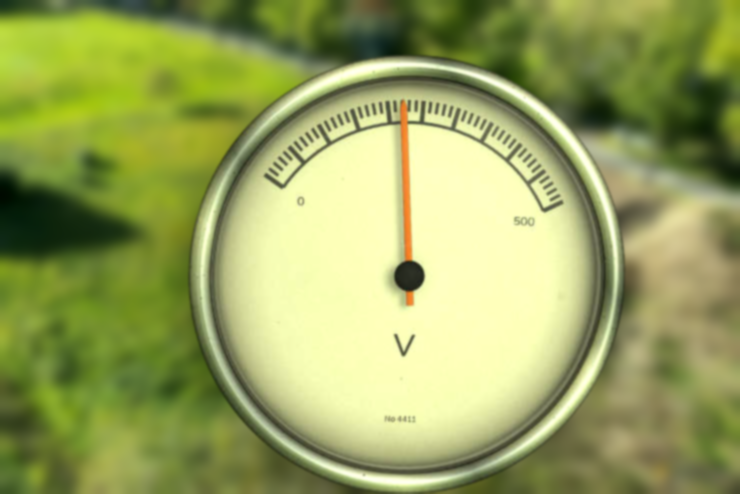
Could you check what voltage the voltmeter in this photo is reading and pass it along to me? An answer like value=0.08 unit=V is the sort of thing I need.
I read value=220 unit=V
